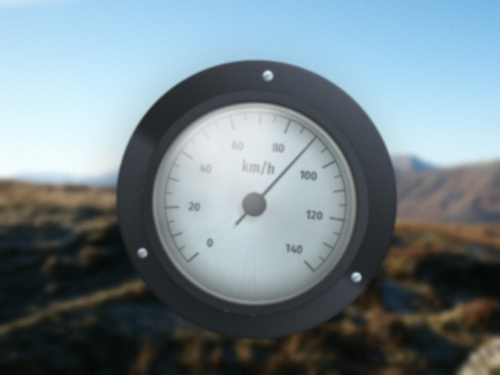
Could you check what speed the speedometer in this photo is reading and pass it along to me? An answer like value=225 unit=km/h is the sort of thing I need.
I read value=90 unit=km/h
